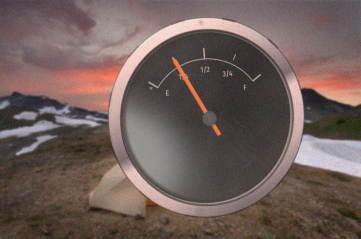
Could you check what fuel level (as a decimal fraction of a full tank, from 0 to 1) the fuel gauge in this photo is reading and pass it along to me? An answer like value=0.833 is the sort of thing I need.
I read value=0.25
